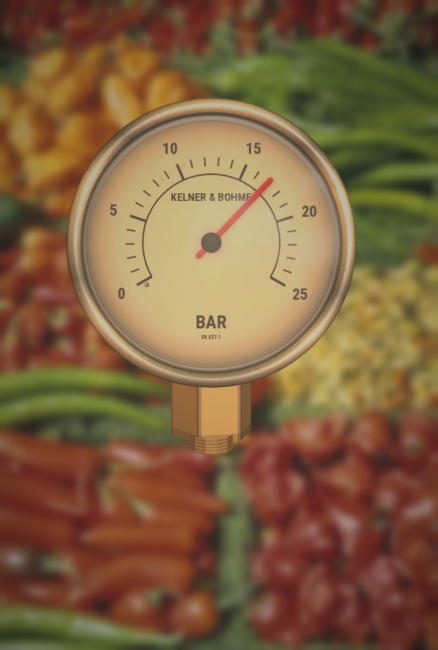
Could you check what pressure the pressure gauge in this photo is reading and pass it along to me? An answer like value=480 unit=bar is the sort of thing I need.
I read value=17 unit=bar
